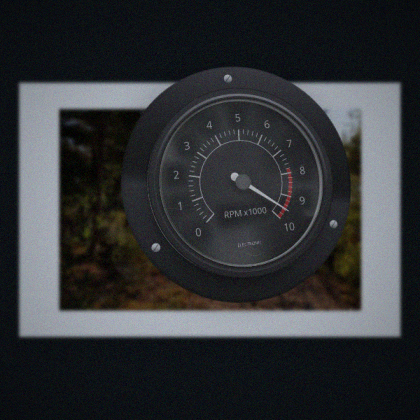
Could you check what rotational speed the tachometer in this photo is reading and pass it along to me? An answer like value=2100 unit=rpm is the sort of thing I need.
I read value=9600 unit=rpm
